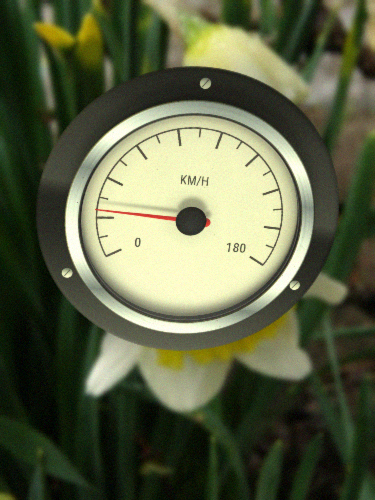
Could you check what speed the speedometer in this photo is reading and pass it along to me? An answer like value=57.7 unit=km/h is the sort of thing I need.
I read value=25 unit=km/h
